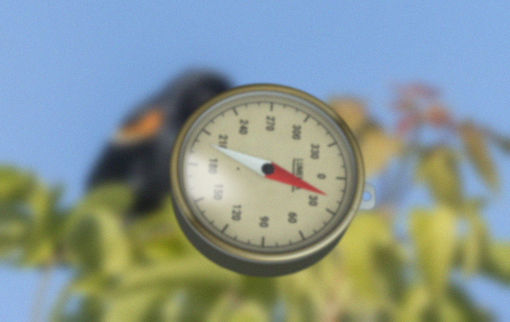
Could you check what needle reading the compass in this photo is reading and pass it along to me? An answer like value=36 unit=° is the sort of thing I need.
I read value=20 unit=°
